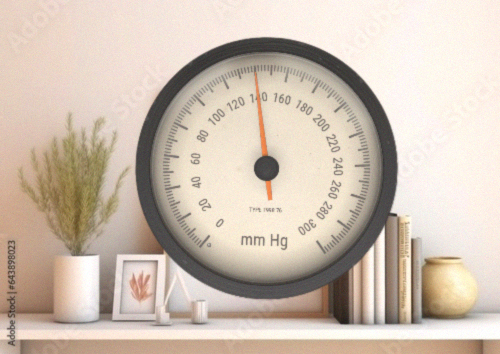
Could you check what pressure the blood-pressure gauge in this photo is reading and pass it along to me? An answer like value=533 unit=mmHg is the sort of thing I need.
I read value=140 unit=mmHg
